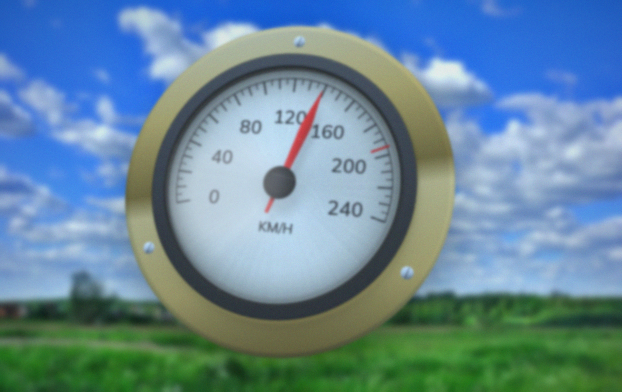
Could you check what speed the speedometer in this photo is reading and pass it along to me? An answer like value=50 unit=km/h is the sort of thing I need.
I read value=140 unit=km/h
